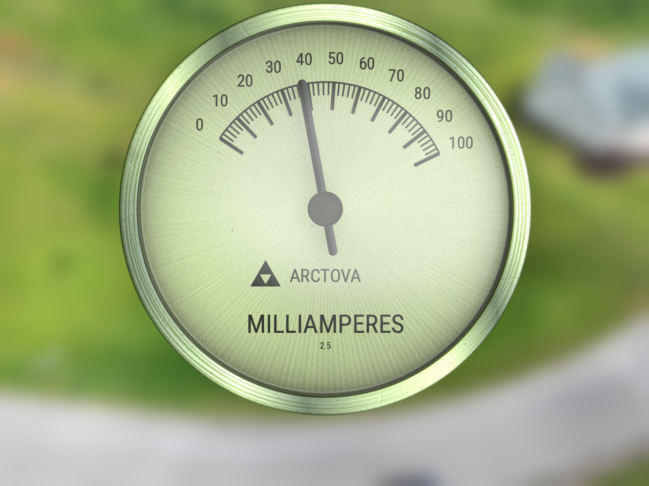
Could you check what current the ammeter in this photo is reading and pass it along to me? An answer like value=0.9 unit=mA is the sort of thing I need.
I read value=38 unit=mA
